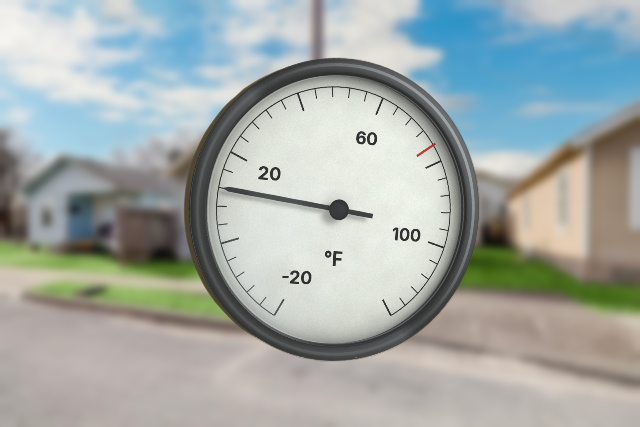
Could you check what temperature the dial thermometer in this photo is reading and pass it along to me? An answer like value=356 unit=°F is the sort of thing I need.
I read value=12 unit=°F
